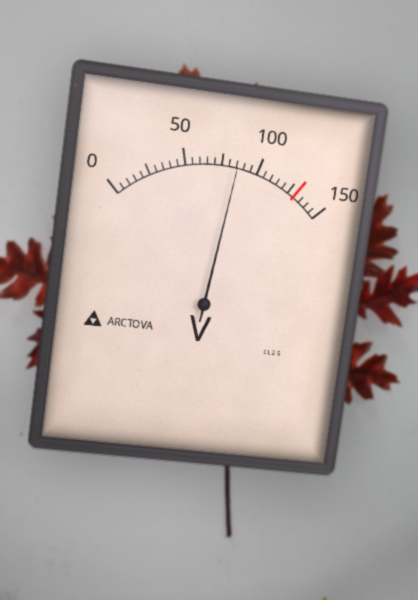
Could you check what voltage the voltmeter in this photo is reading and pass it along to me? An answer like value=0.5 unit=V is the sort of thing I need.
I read value=85 unit=V
